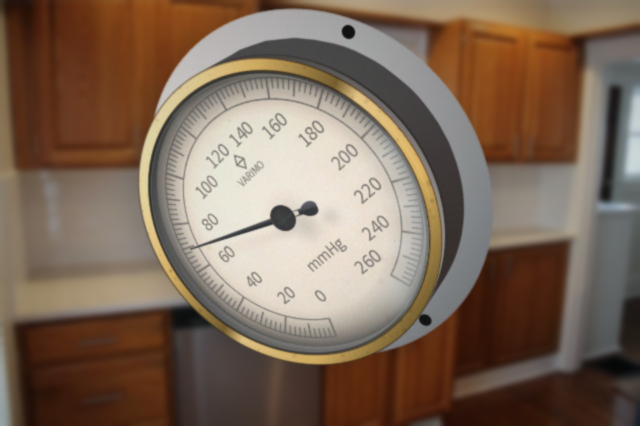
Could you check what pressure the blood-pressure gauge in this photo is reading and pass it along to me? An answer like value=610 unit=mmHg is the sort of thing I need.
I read value=70 unit=mmHg
